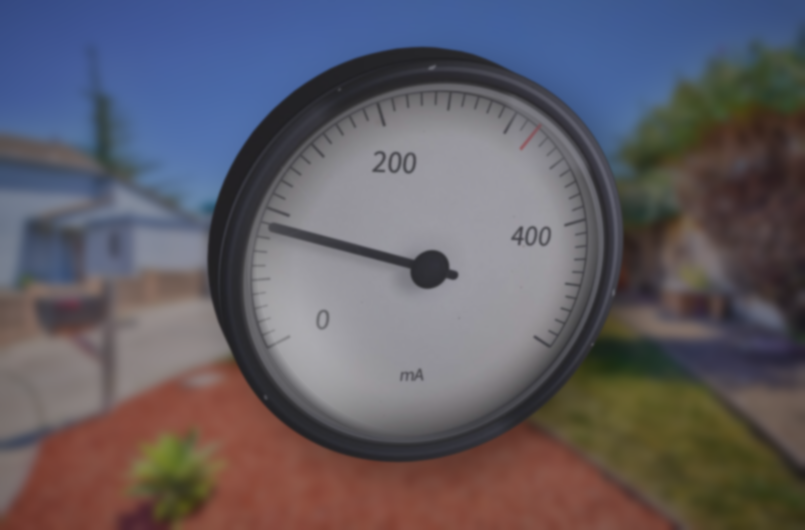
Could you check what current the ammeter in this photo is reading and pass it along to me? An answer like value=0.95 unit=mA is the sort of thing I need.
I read value=90 unit=mA
